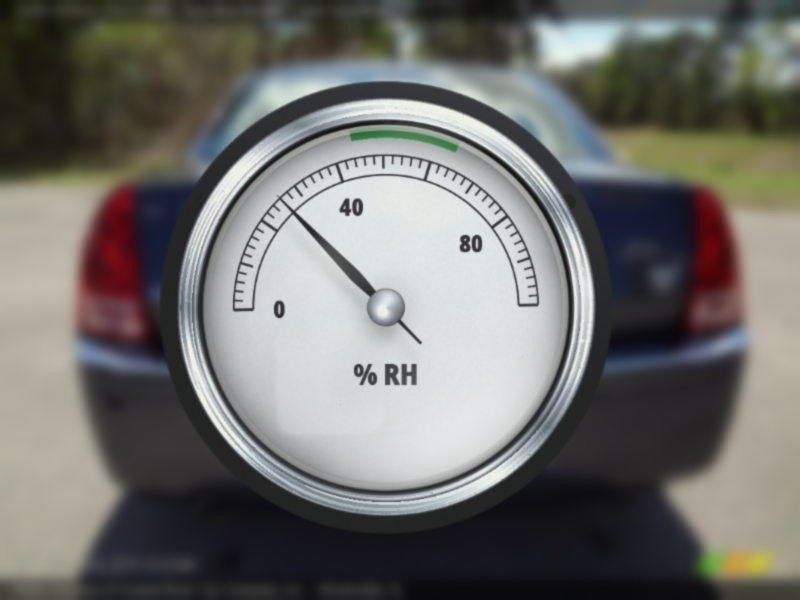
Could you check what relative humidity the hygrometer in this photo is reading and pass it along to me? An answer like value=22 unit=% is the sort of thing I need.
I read value=26 unit=%
